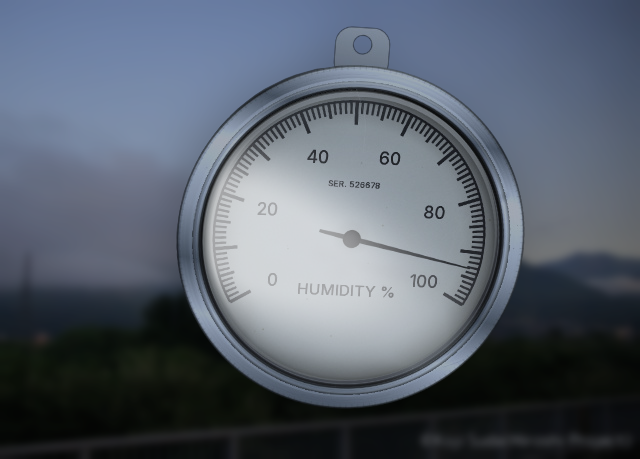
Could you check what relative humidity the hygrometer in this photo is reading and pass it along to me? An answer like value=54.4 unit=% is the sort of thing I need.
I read value=93 unit=%
